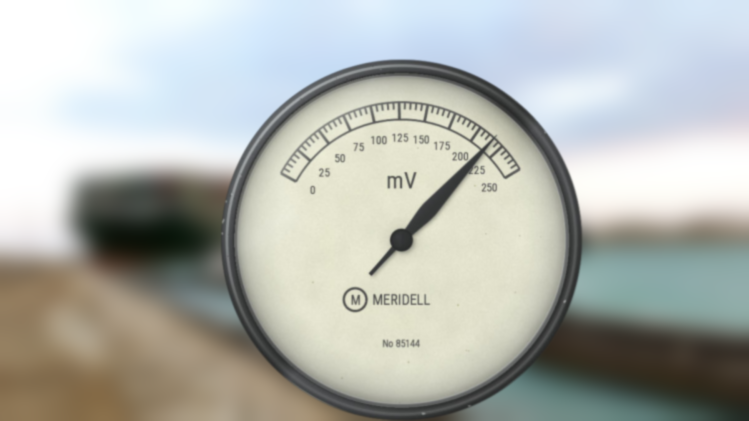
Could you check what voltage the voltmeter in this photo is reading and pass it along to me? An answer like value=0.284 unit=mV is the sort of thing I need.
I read value=215 unit=mV
